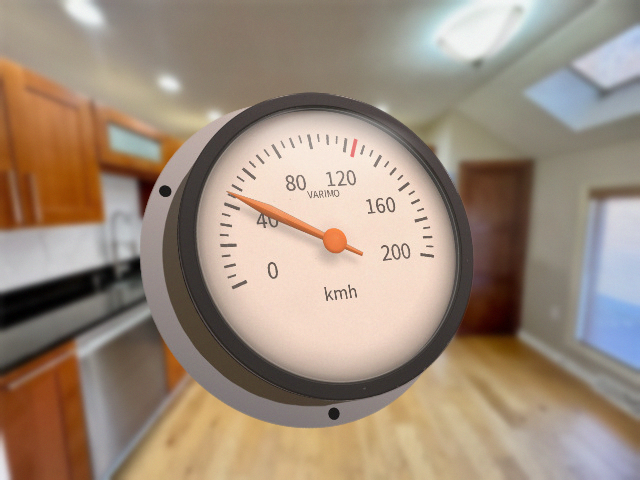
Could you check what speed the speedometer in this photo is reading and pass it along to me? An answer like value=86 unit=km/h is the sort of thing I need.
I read value=45 unit=km/h
